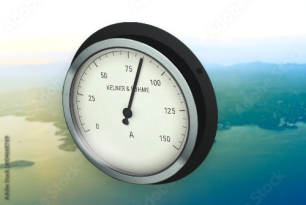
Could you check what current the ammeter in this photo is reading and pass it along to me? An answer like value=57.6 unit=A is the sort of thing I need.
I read value=85 unit=A
